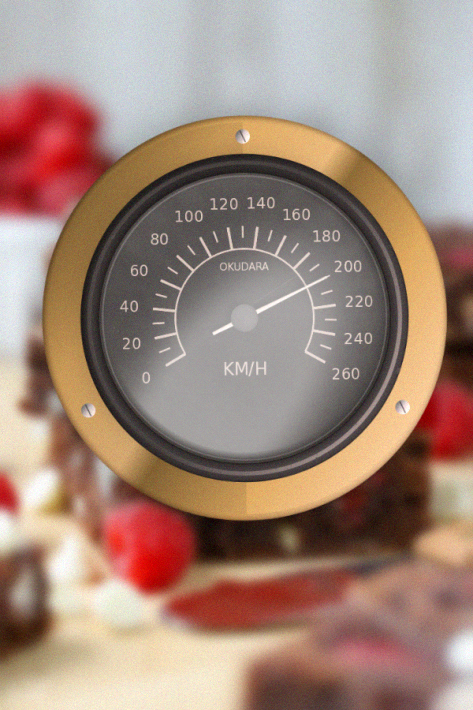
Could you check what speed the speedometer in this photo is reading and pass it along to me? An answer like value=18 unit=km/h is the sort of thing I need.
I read value=200 unit=km/h
